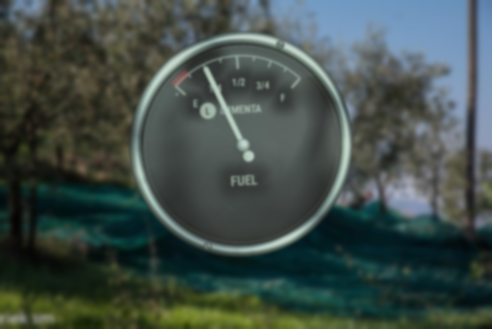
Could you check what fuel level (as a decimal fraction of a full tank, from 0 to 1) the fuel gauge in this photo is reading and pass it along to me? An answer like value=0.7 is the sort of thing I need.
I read value=0.25
